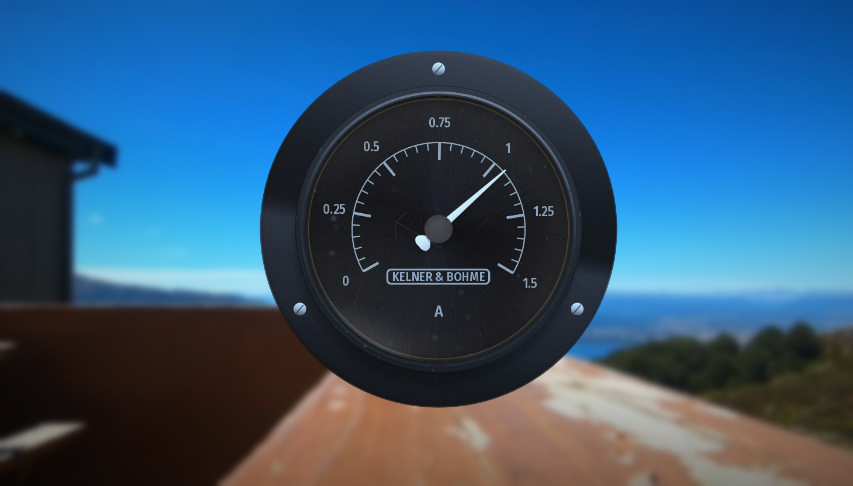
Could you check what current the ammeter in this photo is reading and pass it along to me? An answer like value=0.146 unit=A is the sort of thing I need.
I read value=1.05 unit=A
